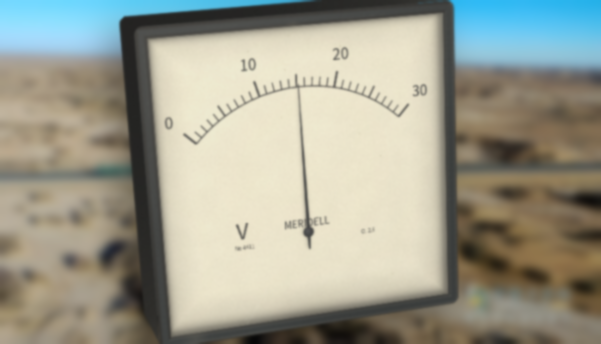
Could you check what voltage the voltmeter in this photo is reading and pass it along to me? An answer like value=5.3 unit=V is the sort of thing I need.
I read value=15 unit=V
